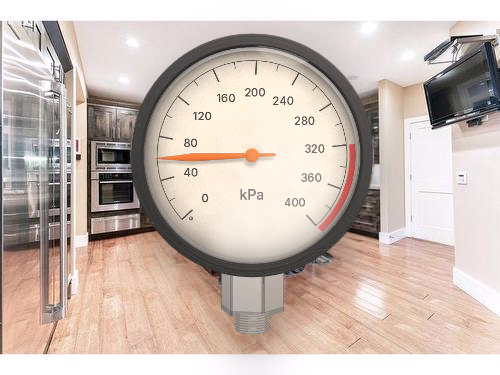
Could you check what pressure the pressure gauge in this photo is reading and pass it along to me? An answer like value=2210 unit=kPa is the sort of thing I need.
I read value=60 unit=kPa
